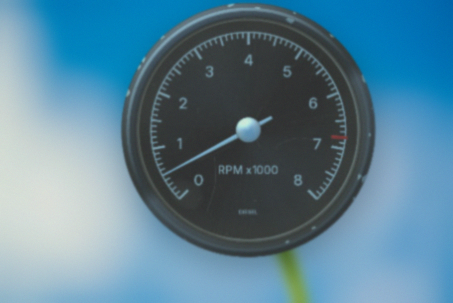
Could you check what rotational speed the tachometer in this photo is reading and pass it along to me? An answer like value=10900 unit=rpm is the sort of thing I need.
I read value=500 unit=rpm
